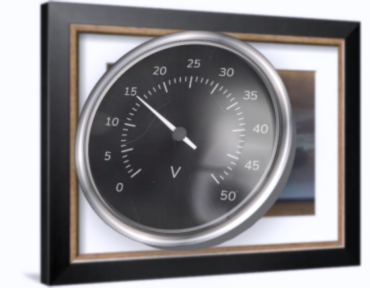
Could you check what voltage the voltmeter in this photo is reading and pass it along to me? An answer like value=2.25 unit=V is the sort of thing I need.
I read value=15 unit=V
